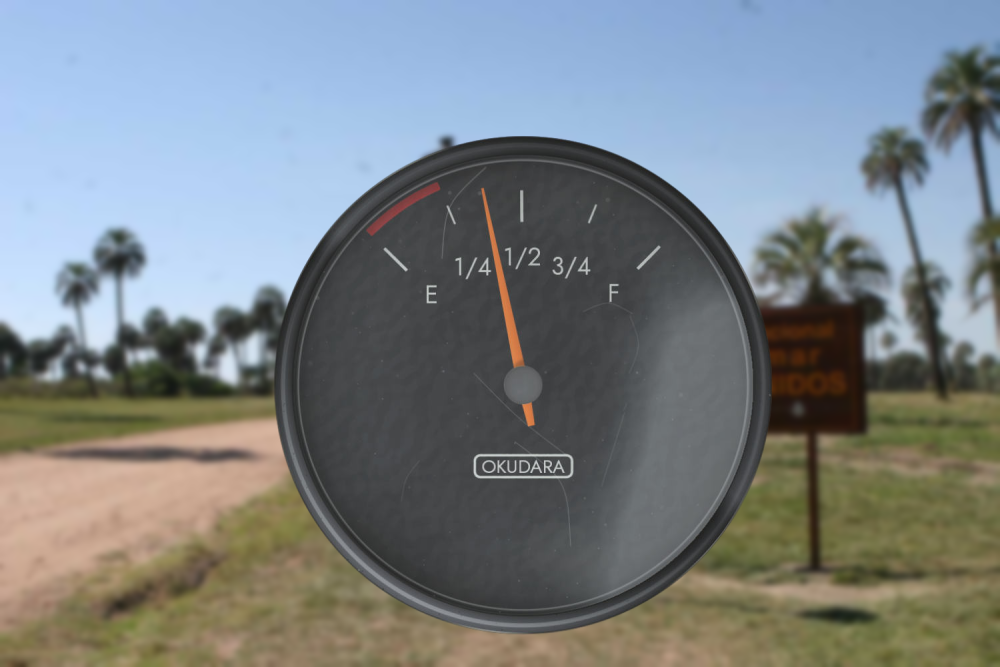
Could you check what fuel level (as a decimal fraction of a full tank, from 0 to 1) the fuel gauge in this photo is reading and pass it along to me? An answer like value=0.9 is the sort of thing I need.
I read value=0.375
